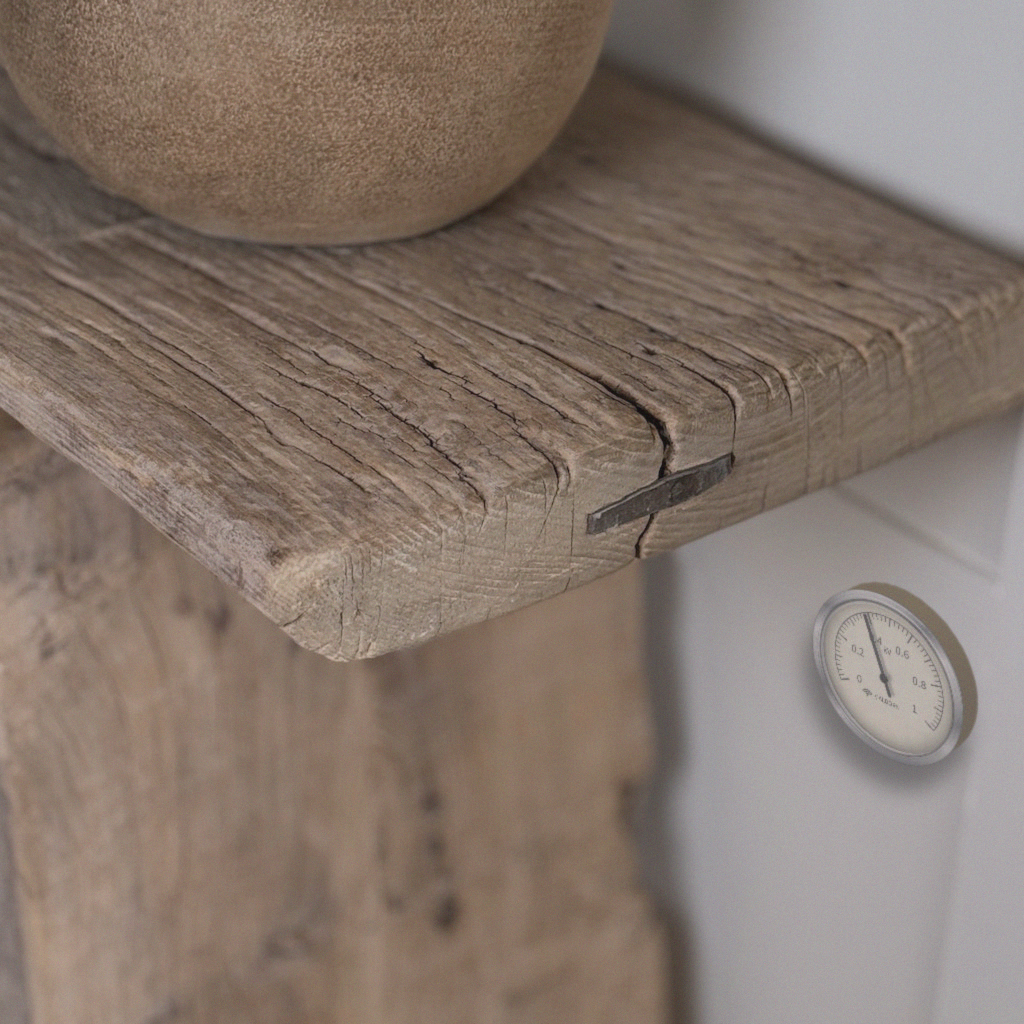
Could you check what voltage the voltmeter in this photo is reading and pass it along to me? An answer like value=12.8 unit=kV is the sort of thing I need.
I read value=0.4 unit=kV
